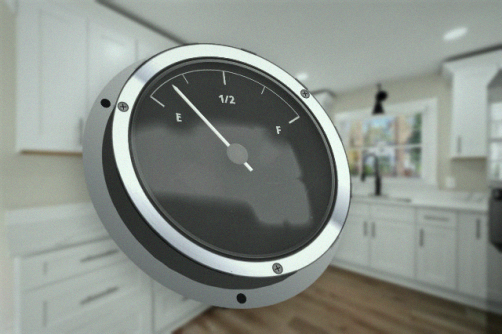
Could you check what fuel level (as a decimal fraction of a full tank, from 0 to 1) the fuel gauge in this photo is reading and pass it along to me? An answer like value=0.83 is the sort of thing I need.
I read value=0.125
